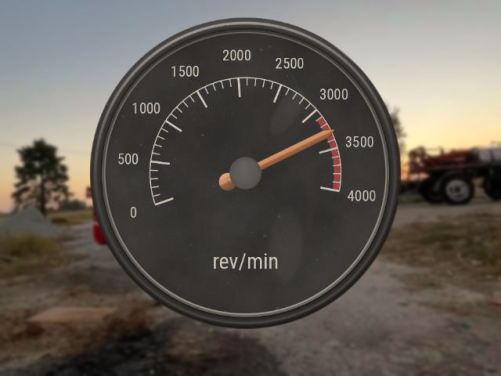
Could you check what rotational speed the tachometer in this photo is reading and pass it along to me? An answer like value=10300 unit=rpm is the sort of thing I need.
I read value=3300 unit=rpm
